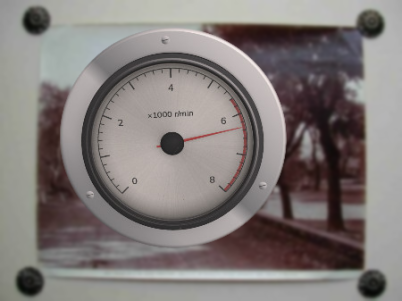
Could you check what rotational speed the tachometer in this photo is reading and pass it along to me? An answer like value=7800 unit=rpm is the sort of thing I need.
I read value=6300 unit=rpm
